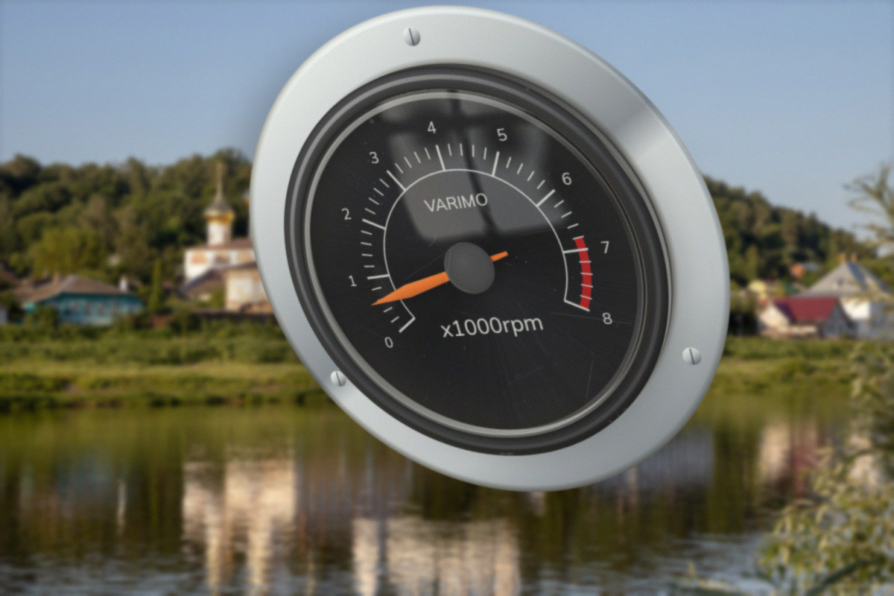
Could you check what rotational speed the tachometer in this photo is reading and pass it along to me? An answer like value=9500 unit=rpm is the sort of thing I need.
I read value=600 unit=rpm
